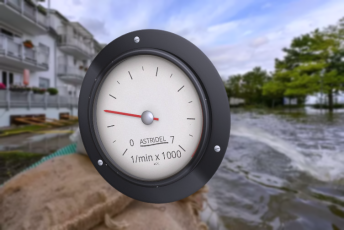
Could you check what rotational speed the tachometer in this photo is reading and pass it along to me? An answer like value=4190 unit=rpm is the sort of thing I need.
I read value=1500 unit=rpm
